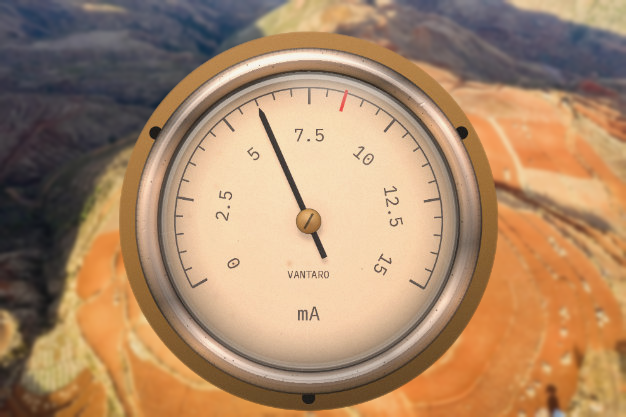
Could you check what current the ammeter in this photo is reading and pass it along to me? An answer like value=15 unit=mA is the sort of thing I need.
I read value=6 unit=mA
